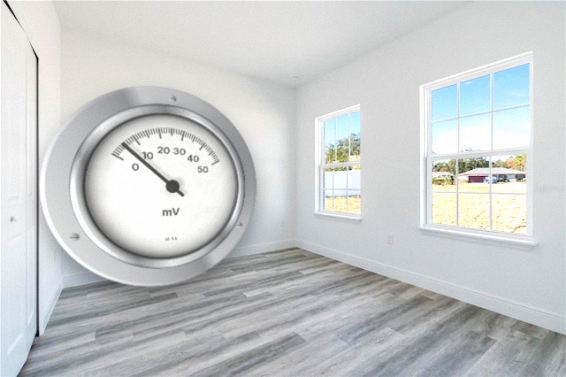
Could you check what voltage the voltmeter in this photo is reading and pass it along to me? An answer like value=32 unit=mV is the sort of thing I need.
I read value=5 unit=mV
